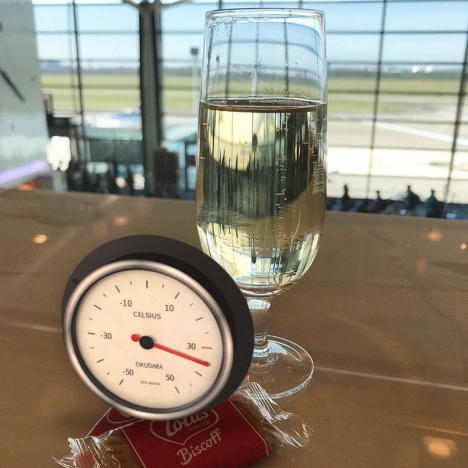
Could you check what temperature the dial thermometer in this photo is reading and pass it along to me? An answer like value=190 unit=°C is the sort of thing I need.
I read value=35 unit=°C
